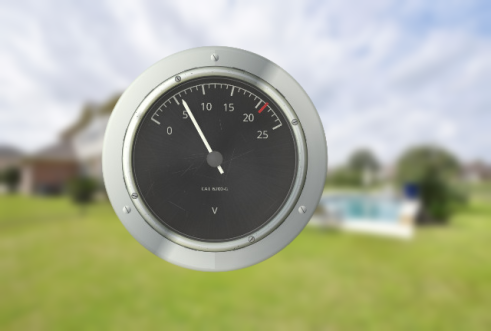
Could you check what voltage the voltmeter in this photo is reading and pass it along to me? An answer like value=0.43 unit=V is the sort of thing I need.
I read value=6 unit=V
